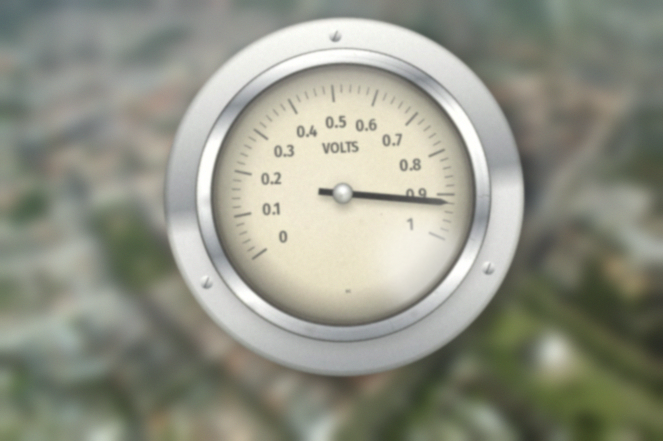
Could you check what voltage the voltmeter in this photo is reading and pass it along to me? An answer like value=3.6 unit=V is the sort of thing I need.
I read value=0.92 unit=V
